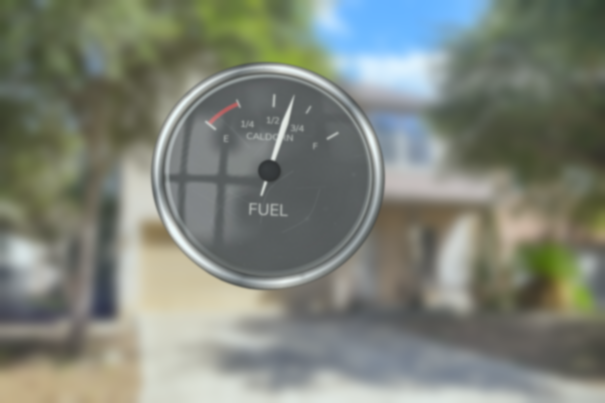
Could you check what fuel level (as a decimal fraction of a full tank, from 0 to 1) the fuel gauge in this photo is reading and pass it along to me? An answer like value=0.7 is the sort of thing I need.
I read value=0.625
